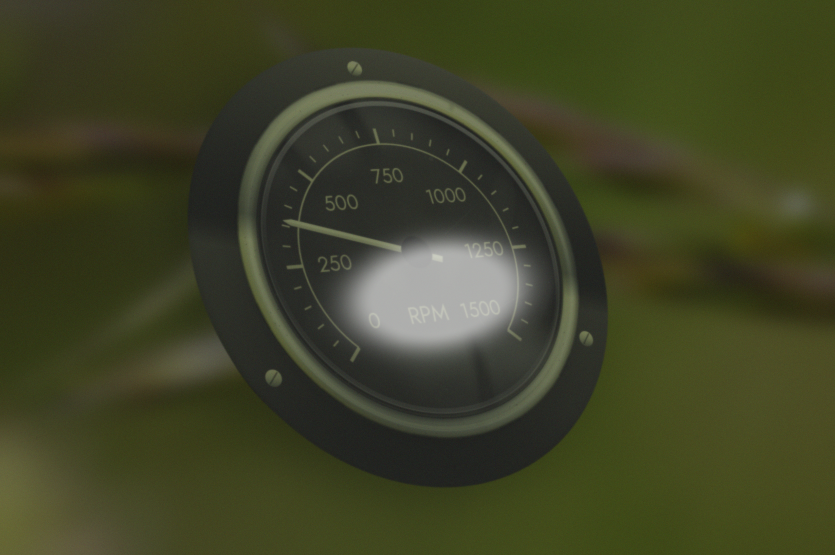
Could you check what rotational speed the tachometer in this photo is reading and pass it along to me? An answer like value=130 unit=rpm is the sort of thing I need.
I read value=350 unit=rpm
